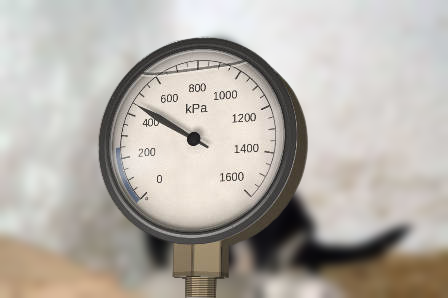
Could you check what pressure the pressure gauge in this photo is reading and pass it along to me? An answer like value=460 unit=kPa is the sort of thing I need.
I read value=450 unit=kPa
